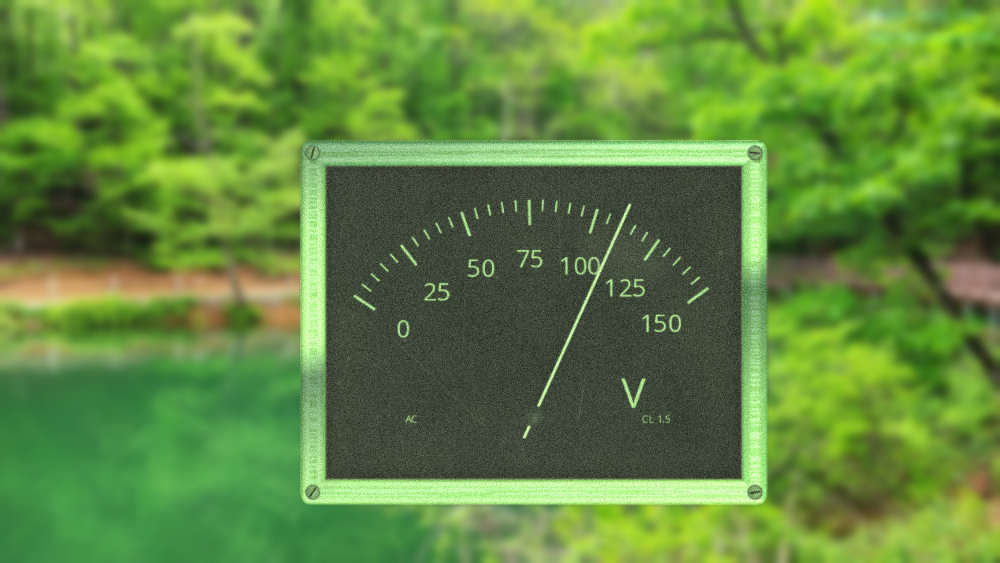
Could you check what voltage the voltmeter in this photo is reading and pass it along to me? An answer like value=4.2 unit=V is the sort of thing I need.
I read value=110 unit=V
